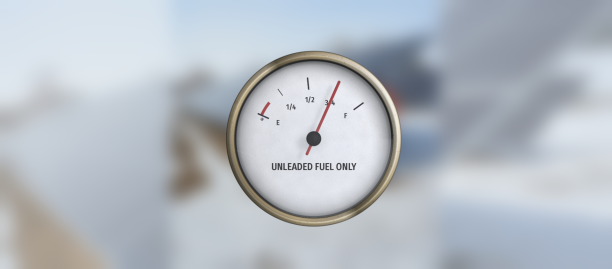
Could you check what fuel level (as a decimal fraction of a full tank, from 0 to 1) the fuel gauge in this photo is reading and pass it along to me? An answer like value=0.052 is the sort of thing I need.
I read value=0.75
